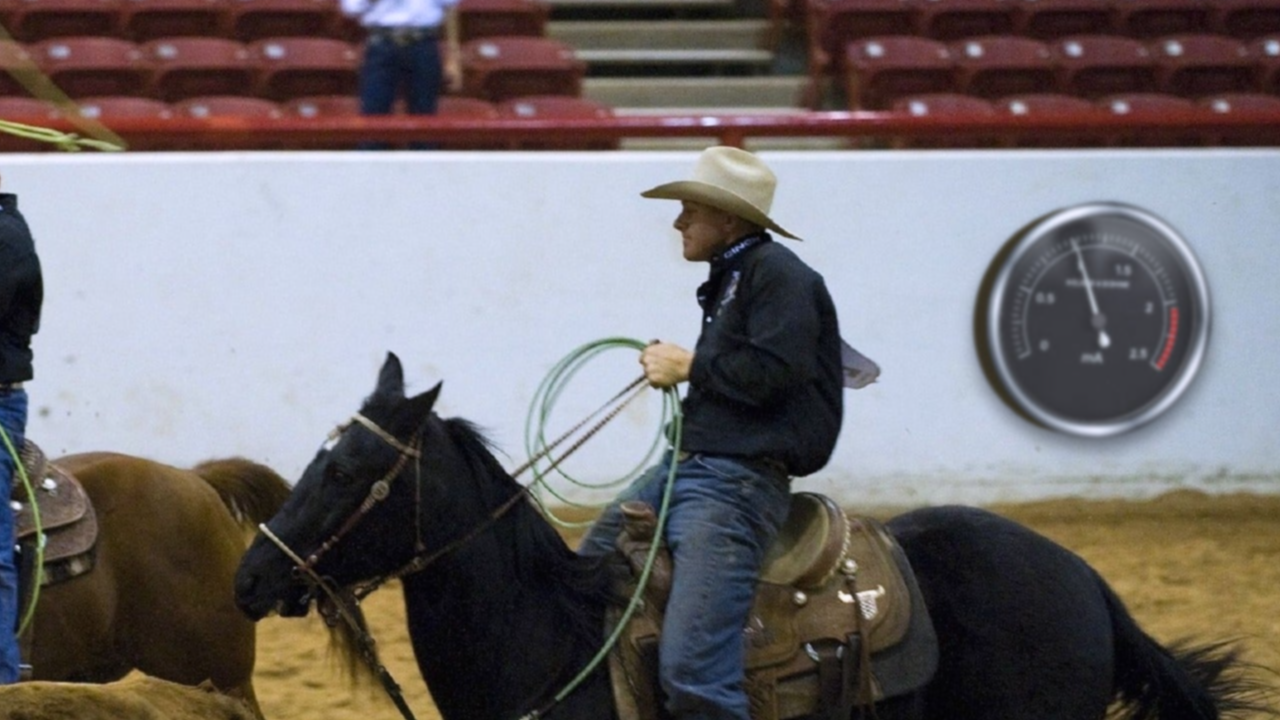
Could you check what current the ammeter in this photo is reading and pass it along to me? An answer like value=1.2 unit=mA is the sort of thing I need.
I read value=1 unit=mA
